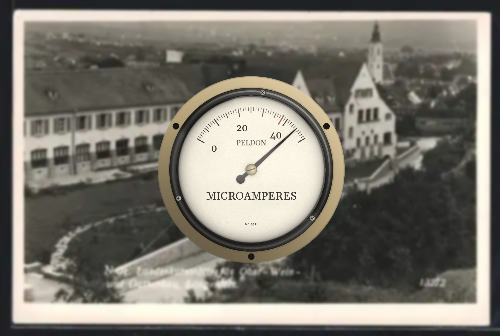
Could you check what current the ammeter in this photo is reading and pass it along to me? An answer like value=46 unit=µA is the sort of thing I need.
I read value=45 unit=µA
